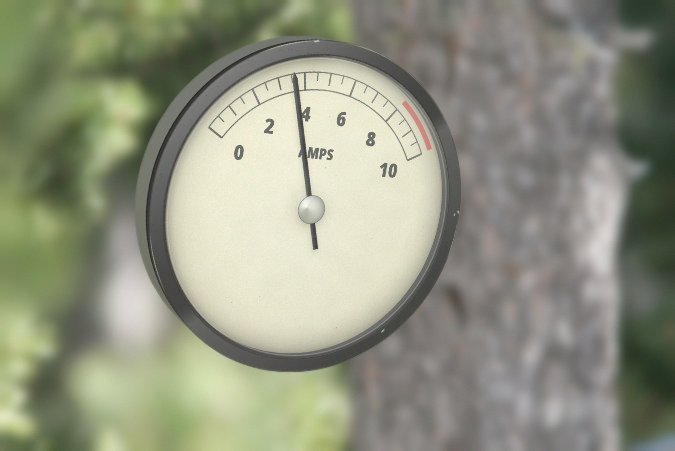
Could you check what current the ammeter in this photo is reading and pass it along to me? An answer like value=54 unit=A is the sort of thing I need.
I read value=3.5 unit=A
